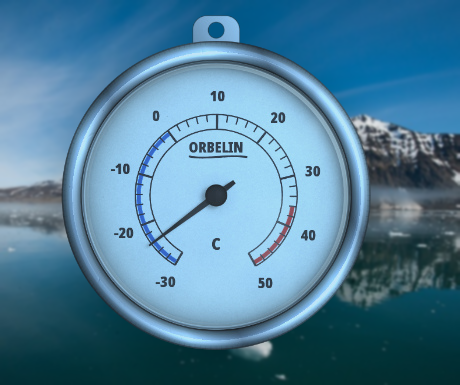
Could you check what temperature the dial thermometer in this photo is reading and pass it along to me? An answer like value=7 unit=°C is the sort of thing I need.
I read value=-24 unit=°C
